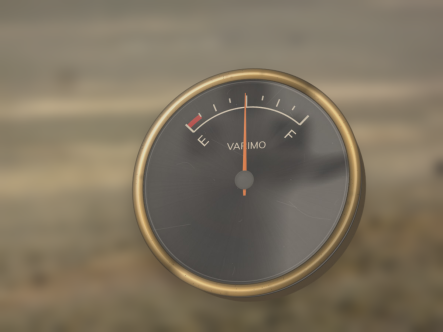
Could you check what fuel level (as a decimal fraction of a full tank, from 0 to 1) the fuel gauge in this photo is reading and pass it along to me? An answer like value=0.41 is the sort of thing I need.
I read value=0.5
